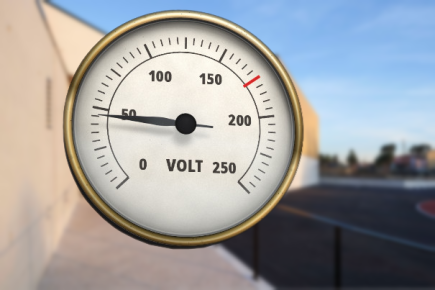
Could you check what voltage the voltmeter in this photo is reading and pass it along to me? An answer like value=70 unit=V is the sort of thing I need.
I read value=45 unit=V
